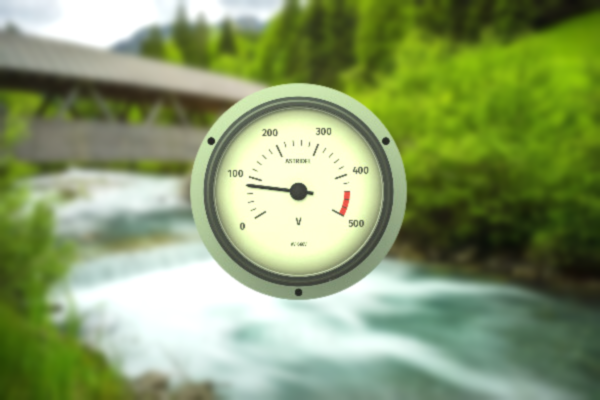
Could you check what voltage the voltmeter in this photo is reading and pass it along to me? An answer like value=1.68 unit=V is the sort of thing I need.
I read value=80 unit=V
